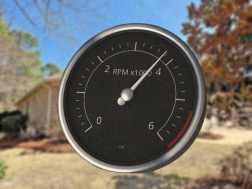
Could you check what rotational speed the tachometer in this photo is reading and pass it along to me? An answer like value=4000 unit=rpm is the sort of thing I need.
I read value=3800 unit=rpm
